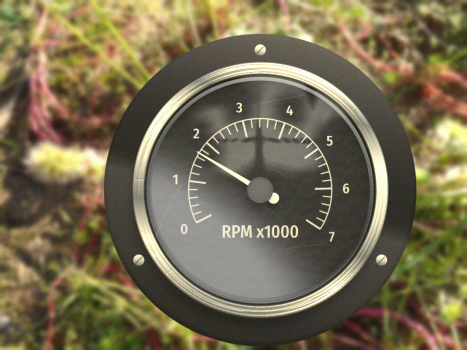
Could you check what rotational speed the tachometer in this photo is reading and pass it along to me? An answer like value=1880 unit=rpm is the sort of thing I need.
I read value=1700 unit=rpm
